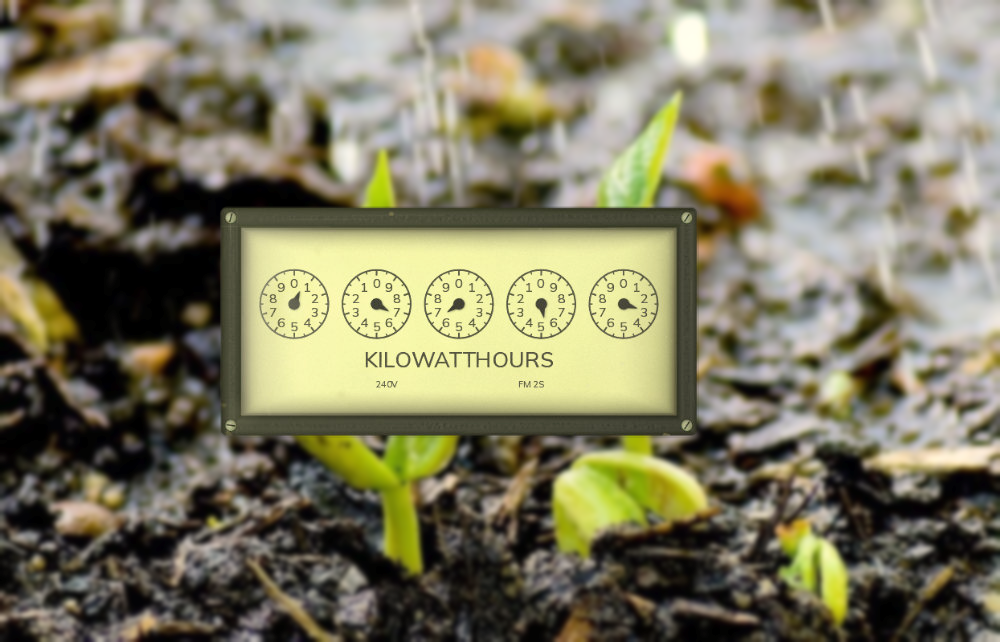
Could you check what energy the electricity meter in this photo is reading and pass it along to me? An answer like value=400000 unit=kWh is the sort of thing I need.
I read value=6653 unit=kWh
